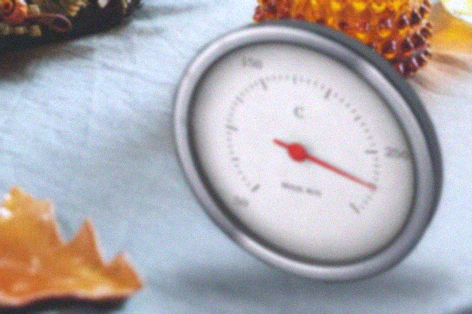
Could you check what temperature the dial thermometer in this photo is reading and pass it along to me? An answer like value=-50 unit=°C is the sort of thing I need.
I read value=275 unit=°C
